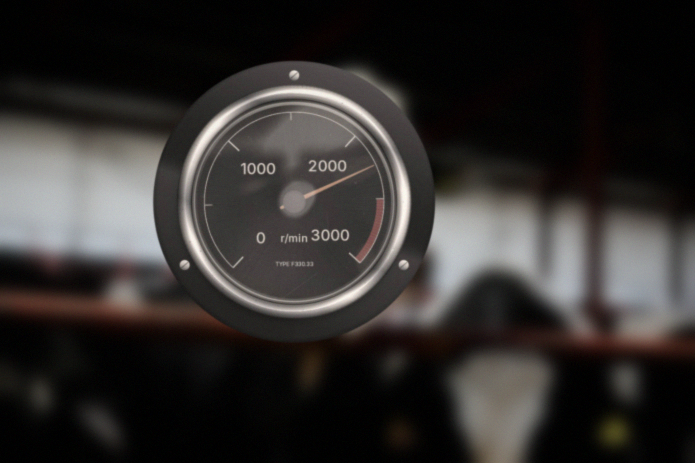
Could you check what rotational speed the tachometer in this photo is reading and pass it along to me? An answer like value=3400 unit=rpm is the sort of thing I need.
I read value=2250 unit=rpm
